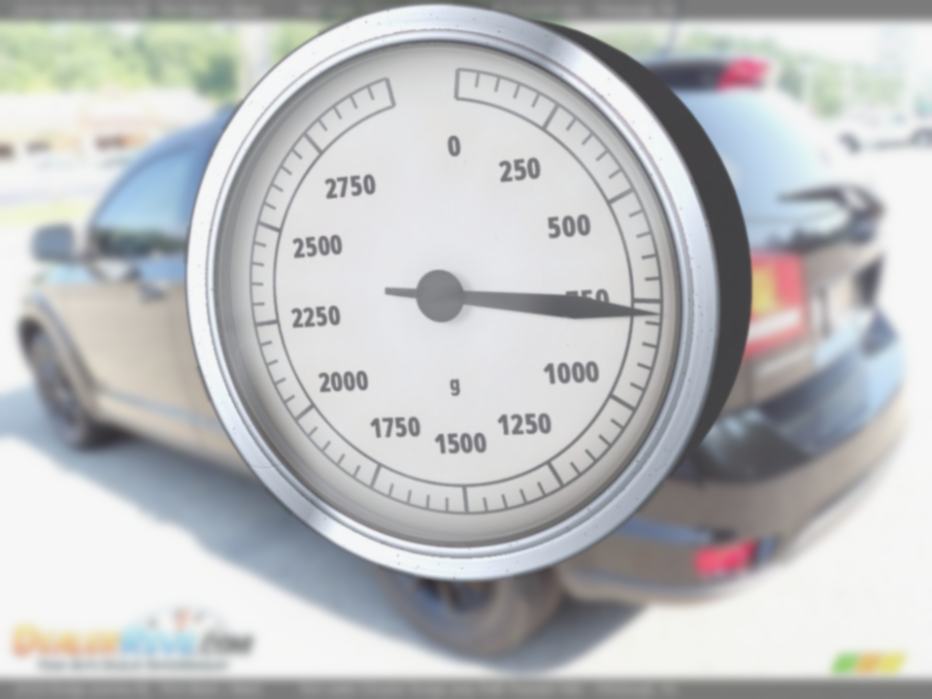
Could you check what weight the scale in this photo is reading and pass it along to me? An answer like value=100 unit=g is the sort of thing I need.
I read value=775 unit=g
